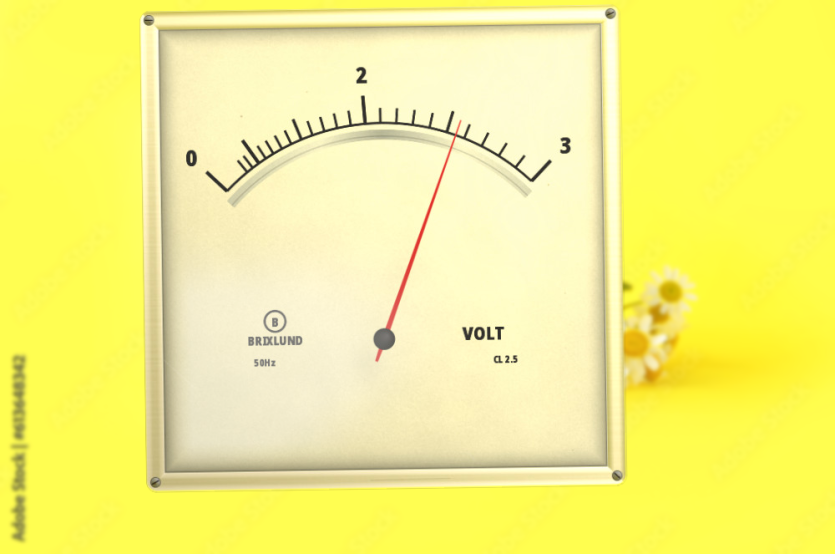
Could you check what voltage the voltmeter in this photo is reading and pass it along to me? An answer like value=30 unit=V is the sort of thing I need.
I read value=2.55 unit=V
